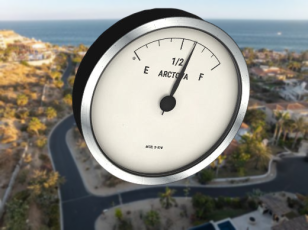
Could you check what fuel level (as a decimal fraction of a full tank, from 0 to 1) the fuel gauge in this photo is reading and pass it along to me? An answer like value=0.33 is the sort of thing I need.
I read value=0.625
